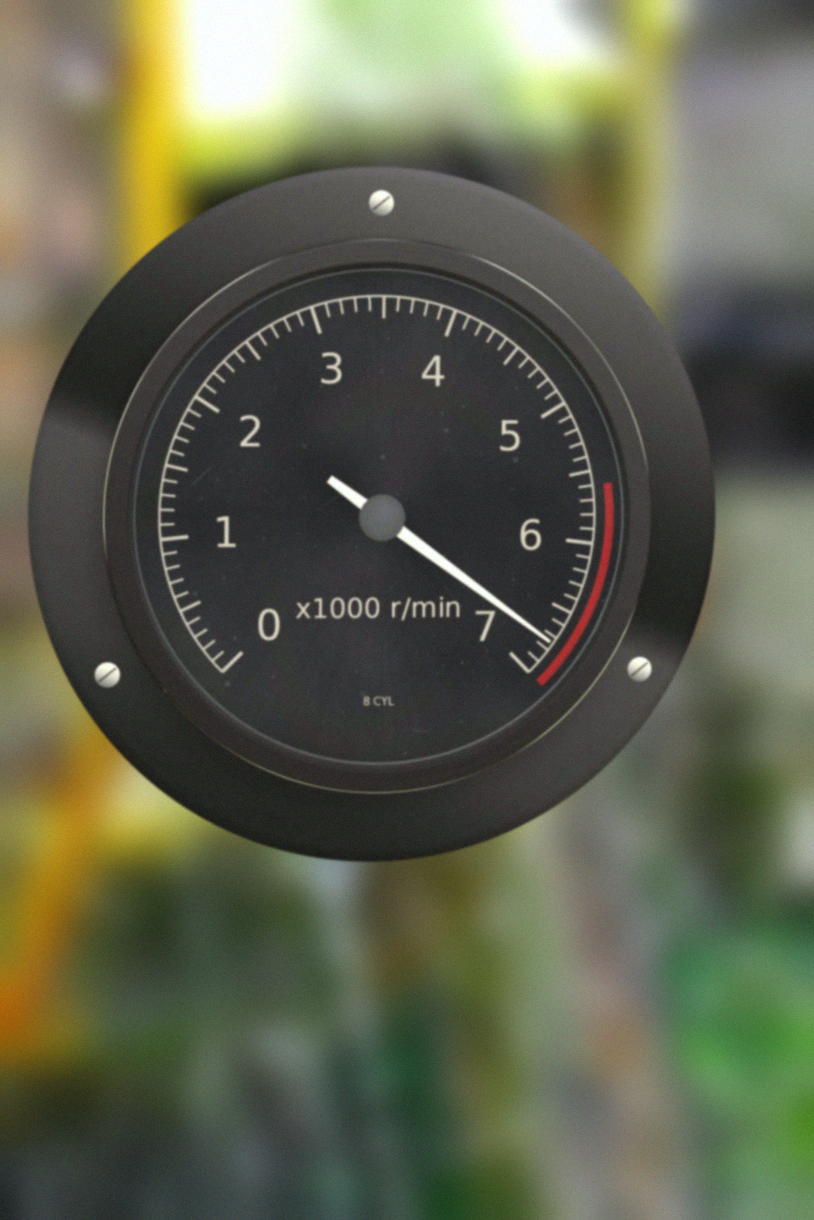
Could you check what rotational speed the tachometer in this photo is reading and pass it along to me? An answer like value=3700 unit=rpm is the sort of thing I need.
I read value=6750 unit=rpm
